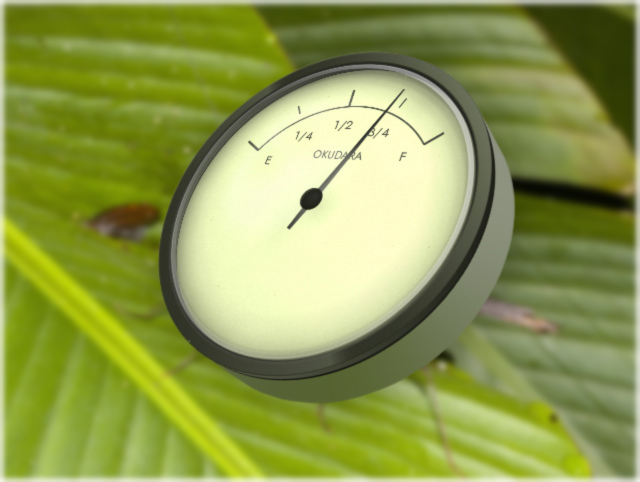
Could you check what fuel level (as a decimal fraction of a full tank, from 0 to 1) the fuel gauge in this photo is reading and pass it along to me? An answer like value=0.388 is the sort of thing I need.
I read value=0.75
